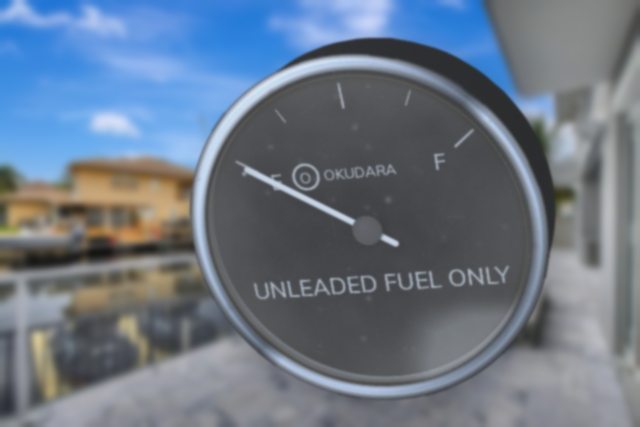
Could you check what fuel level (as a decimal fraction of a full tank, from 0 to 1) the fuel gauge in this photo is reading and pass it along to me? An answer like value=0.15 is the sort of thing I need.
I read value=0
